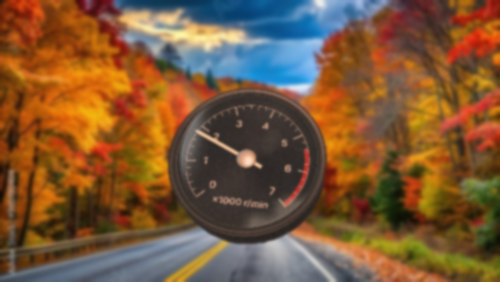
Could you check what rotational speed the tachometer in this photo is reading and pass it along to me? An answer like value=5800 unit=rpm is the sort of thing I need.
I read value=1800 unit=rpm
